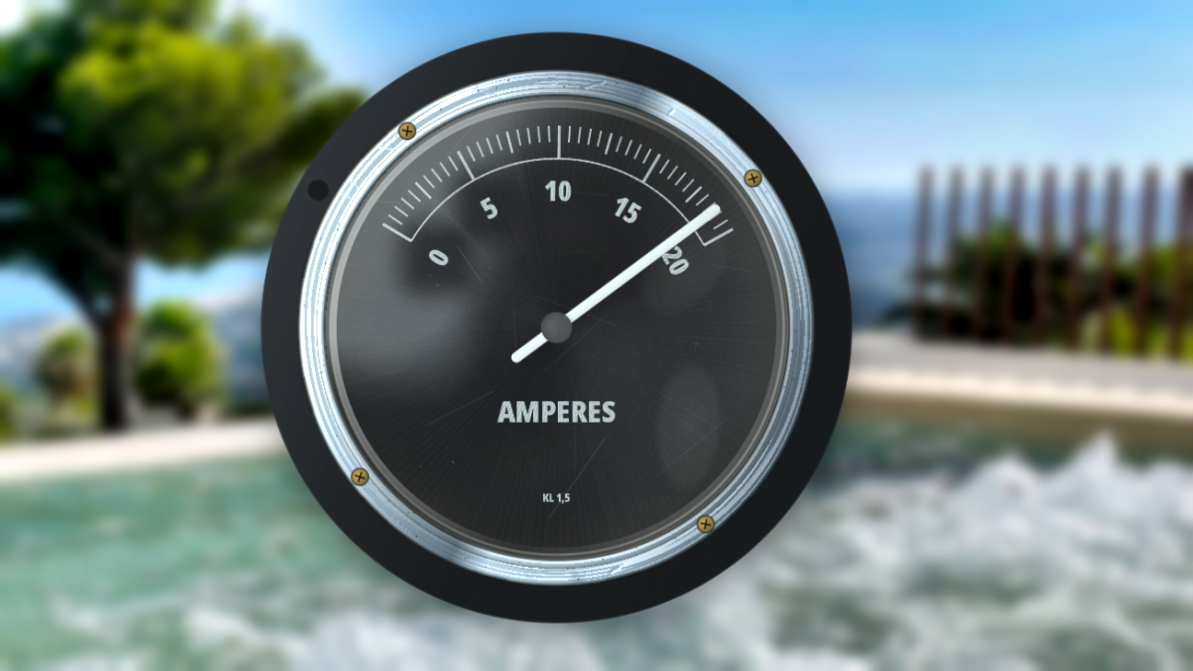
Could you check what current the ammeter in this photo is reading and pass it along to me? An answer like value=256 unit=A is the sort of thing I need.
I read value=18.75 unit=A
